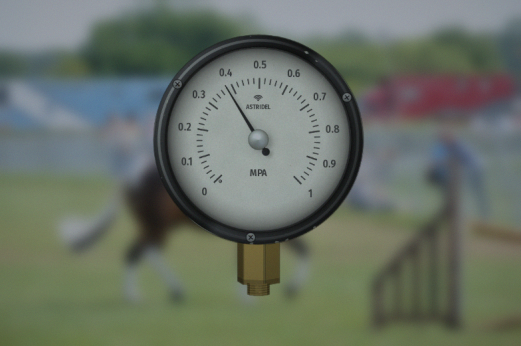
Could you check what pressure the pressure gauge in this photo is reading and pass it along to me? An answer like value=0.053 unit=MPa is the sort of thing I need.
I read value=0.38 unit=MPa
